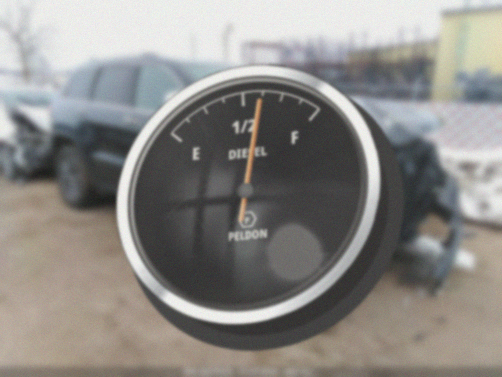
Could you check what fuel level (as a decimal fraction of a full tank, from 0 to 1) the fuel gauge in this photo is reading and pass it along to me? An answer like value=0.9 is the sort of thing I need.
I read value=0.625
